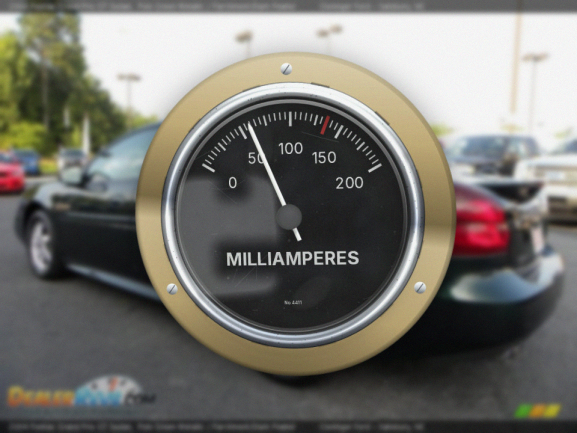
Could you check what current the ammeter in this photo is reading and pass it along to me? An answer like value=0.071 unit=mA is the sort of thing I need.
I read value=60 unit=mA
